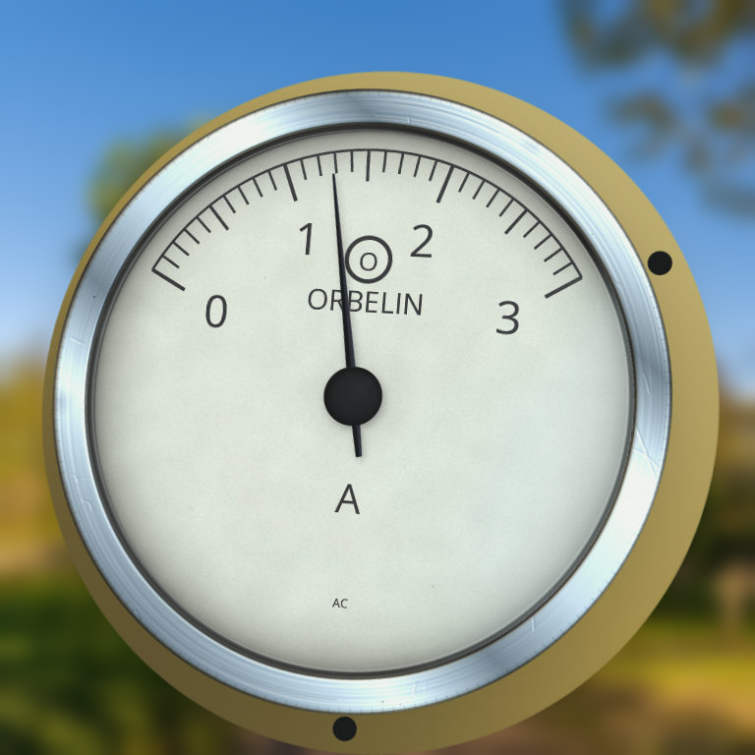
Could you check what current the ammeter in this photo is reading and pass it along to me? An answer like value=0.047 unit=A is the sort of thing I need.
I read value=1.3 unit=A
